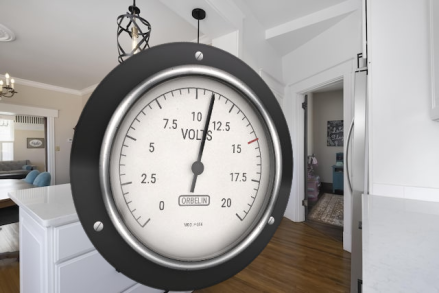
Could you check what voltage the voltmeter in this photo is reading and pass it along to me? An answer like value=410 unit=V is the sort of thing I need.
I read value=11 unit=V
